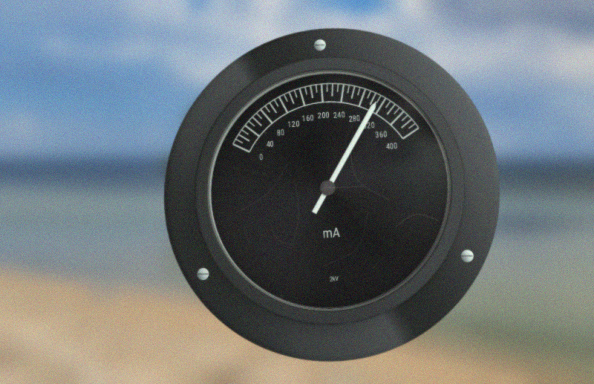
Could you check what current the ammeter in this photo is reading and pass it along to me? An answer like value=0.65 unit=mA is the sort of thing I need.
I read value=310 unit=mA
